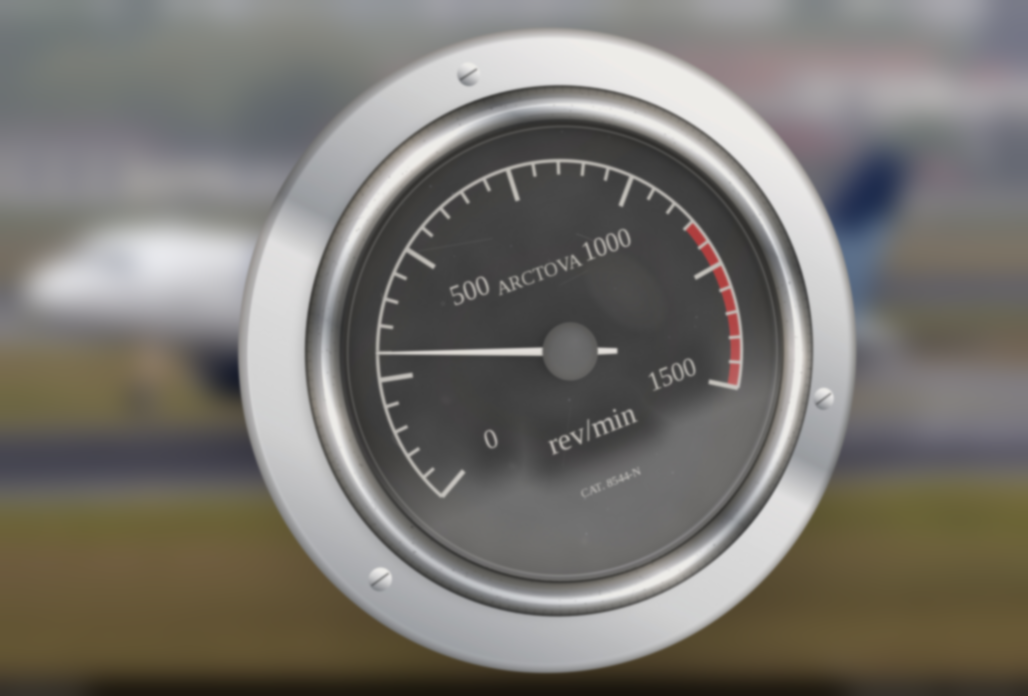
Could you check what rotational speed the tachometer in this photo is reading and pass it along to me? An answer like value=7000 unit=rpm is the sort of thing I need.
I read value=300 unit=rpm
